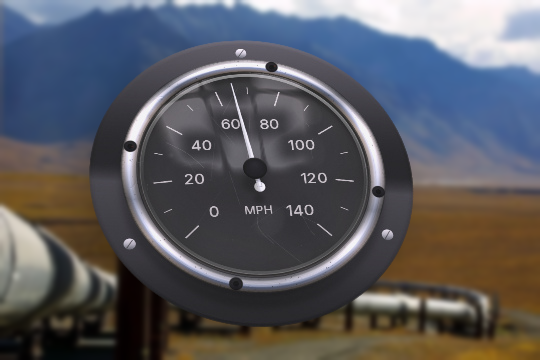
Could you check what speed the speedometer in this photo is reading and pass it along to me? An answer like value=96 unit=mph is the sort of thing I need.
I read value=65 unit=mph
